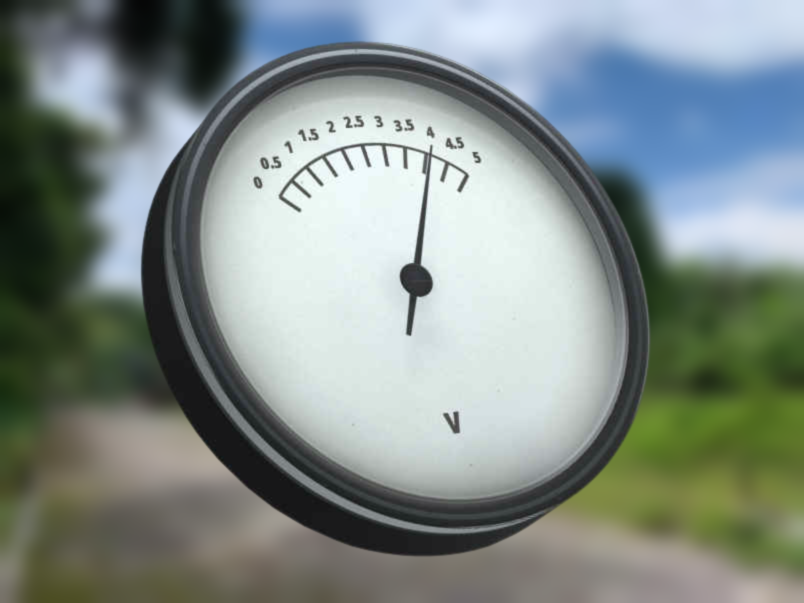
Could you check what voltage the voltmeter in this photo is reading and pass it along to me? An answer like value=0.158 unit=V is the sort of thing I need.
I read value=4 unit=V
